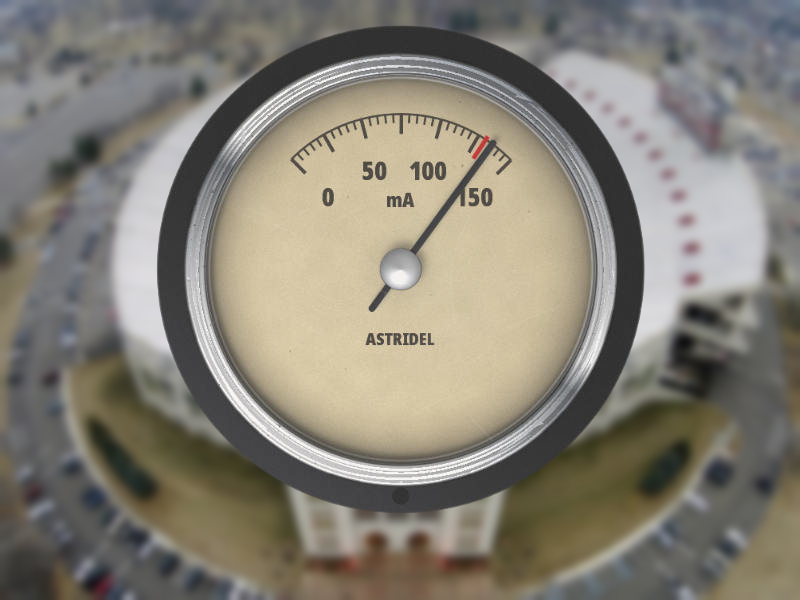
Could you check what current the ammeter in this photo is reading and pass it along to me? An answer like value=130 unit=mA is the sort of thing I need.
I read value=135 unit=mA
